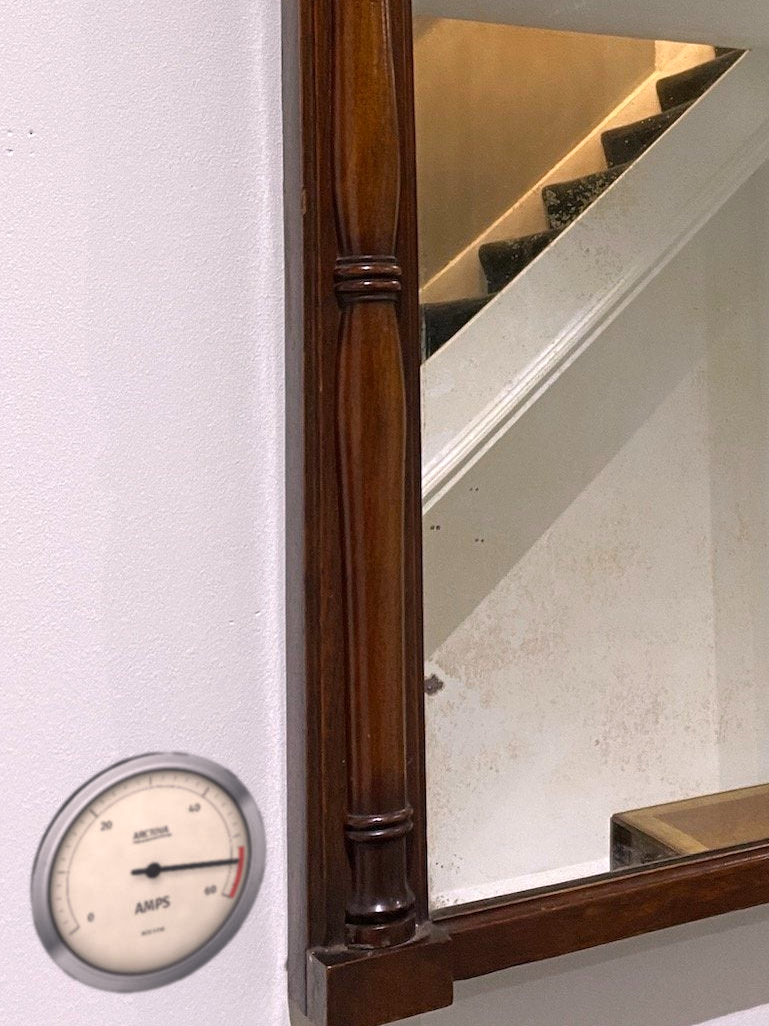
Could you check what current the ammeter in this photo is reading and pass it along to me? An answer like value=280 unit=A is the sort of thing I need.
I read value=54 unit=A
